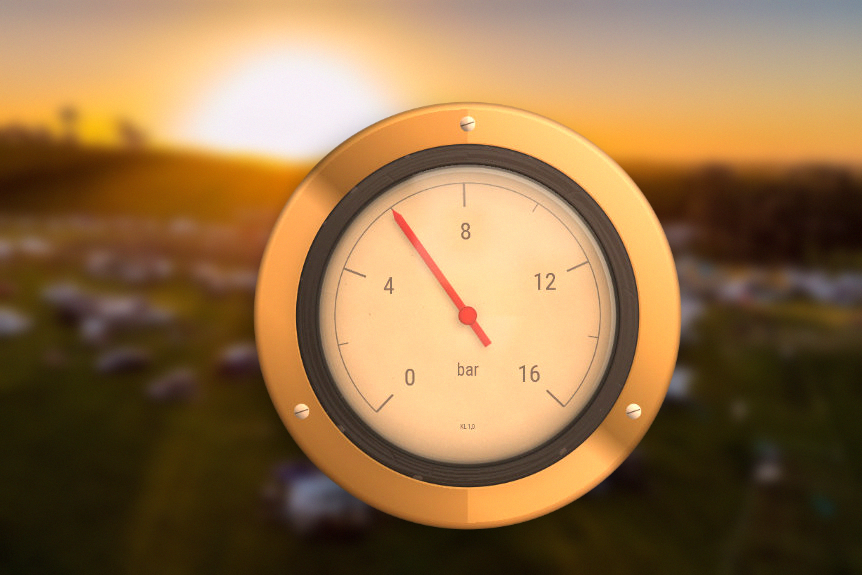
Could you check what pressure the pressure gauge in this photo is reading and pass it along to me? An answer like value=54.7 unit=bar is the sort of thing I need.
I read value=6 unit=bar
